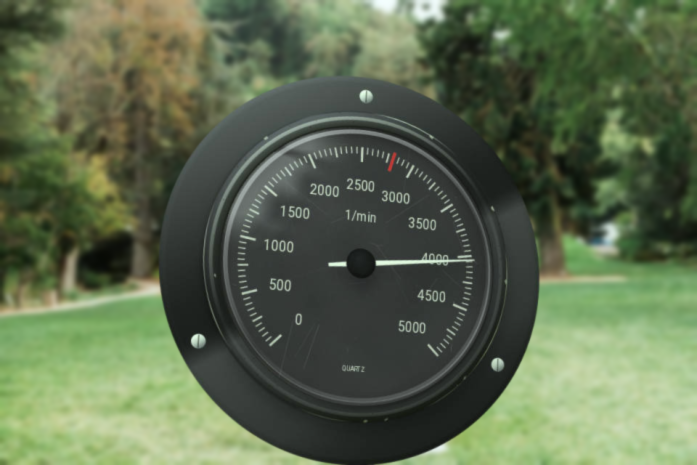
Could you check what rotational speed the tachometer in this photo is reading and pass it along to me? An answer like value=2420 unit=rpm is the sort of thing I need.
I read value=4050 unit=rpm
